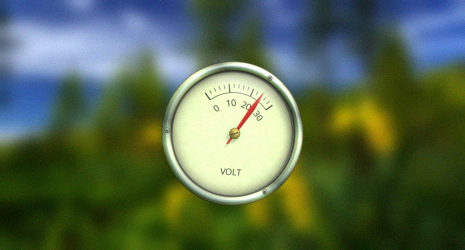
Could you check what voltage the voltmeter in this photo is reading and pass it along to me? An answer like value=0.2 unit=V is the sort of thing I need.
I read value=24 unit=V
